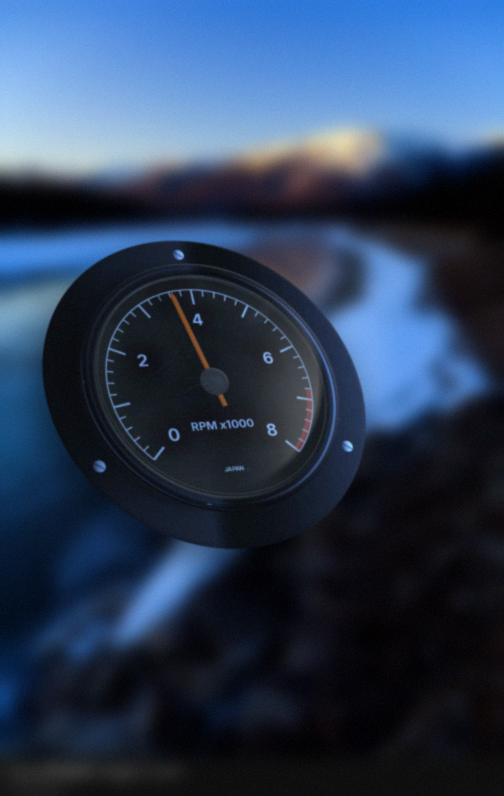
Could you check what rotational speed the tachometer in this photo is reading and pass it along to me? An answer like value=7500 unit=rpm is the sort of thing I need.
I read value=3600 unit=rpm
